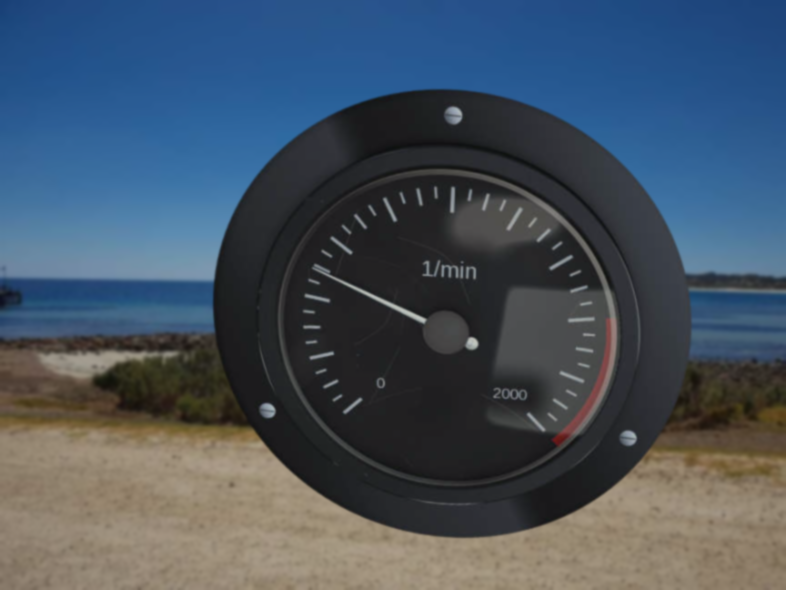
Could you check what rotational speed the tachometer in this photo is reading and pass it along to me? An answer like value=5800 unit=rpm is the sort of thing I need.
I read value=500 unit=rpm
